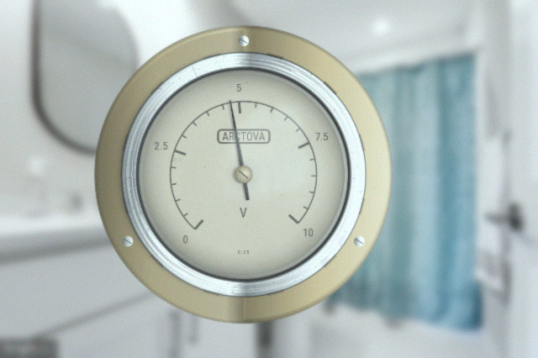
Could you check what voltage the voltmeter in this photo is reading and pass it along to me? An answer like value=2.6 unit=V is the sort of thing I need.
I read value=4.75 unit=V
